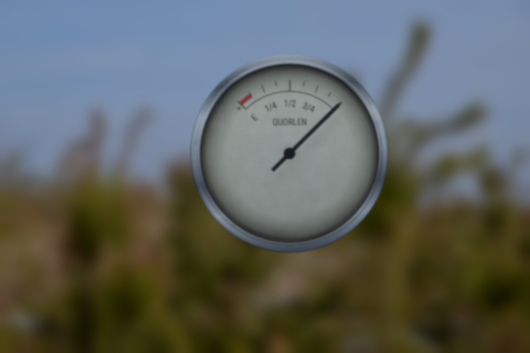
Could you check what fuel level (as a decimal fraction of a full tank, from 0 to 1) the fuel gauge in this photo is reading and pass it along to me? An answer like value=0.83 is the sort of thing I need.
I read value=1
